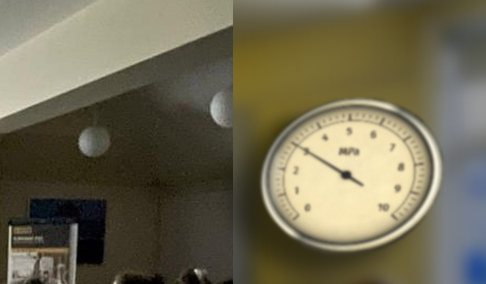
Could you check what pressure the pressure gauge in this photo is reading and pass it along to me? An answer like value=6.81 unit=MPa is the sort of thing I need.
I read value=3 unit=MPa
